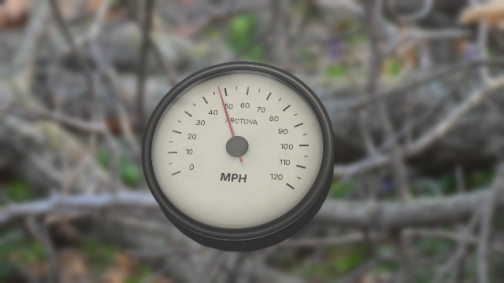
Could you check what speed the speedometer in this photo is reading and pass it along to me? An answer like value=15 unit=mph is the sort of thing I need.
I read value=47.5 unit=mph
